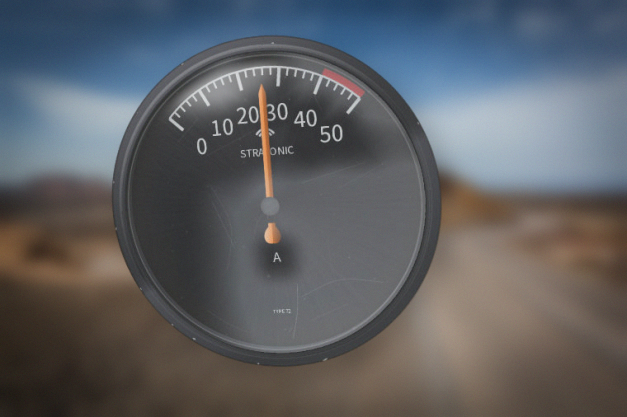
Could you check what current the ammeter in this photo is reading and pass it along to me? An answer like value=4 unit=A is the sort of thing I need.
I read value=26 unit=A
